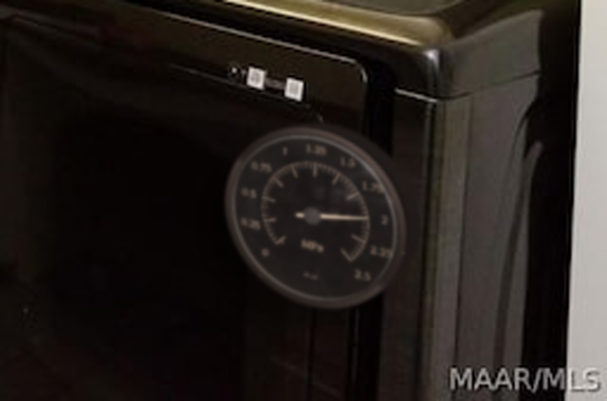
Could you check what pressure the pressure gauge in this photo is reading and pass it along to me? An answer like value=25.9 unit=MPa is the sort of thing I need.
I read value=2 unit=MPa
